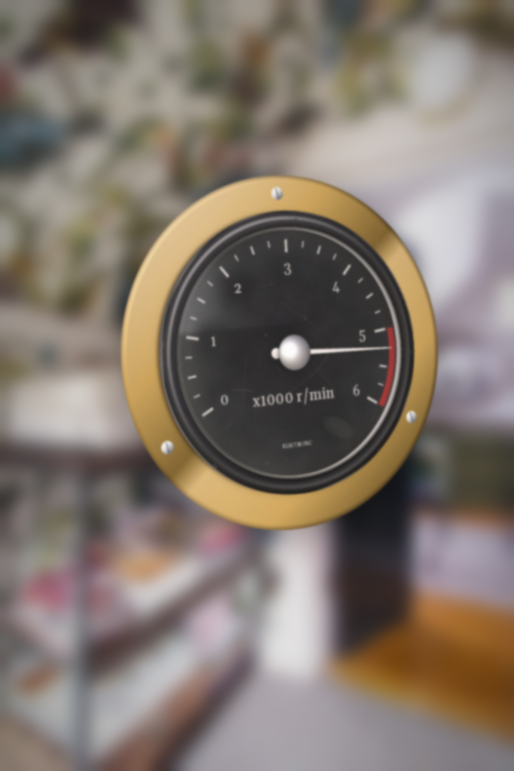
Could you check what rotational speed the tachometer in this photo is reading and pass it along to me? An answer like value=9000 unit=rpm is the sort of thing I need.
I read value=5250 unit=rpm
